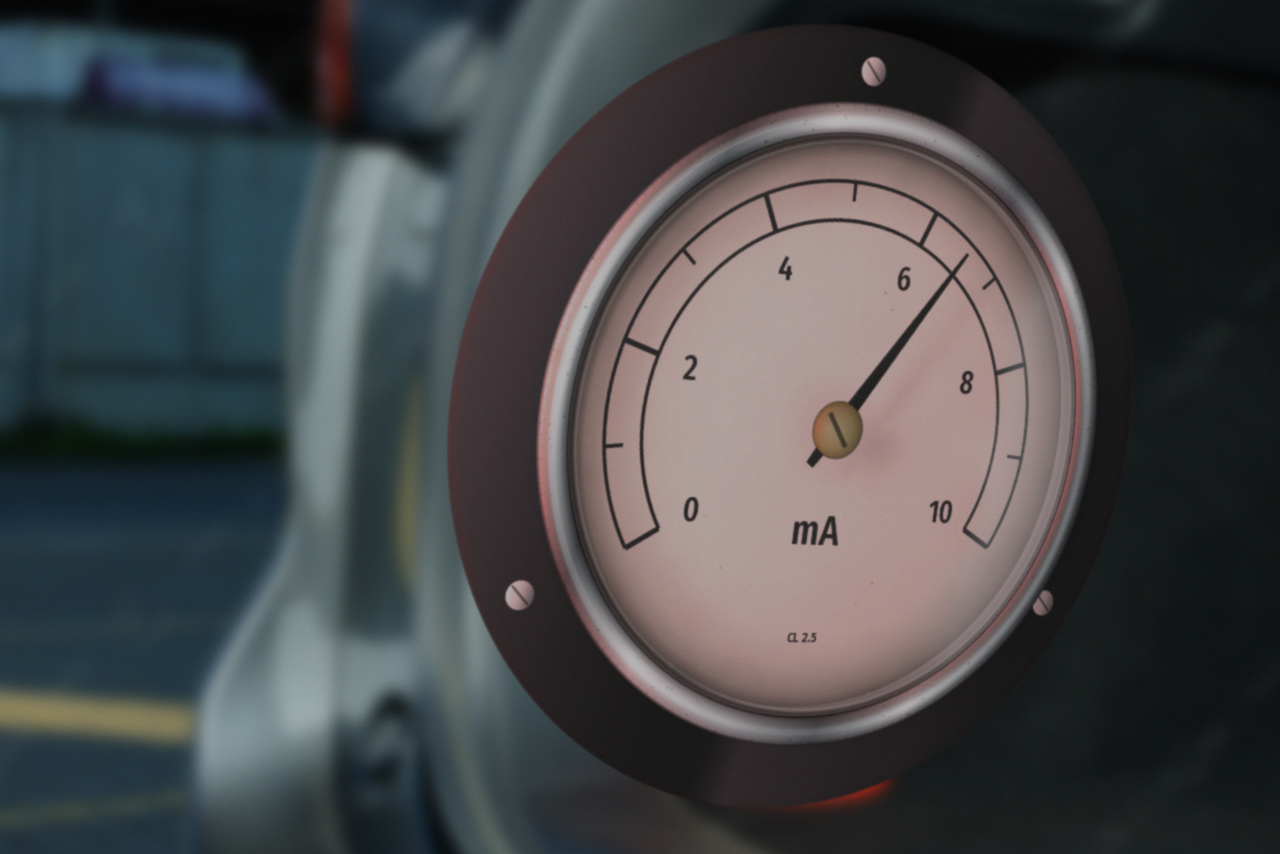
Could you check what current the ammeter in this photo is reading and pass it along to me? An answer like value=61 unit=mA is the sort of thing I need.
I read value=6.5 unit=mA
